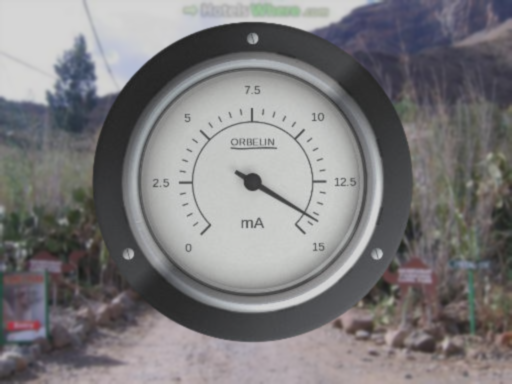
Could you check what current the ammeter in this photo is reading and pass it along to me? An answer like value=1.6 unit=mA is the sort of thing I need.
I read value=14.25 unit=mA
